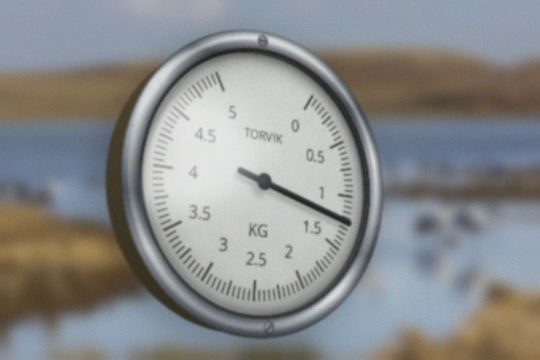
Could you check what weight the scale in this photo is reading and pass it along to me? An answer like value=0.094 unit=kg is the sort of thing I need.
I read value=1.25 unit=kg
